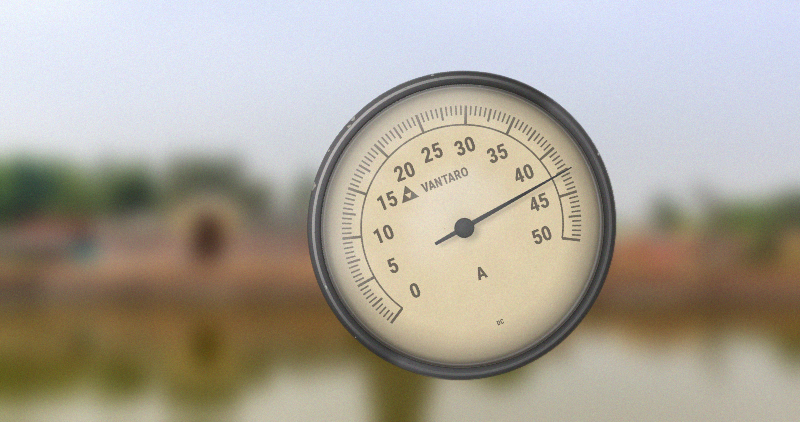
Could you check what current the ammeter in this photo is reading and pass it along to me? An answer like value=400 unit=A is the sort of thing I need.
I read value=42.5 unit=A
